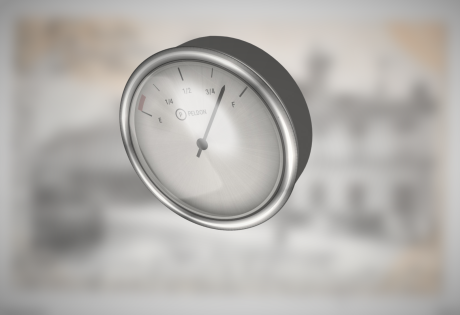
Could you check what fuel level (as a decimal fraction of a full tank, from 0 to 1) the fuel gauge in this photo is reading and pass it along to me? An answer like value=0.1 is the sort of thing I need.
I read value=0.875
